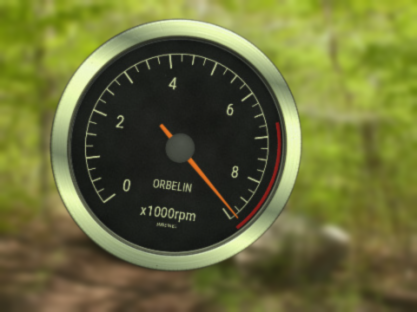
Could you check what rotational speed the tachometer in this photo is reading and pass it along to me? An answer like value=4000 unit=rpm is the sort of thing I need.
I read value=8875 unit=rpm
